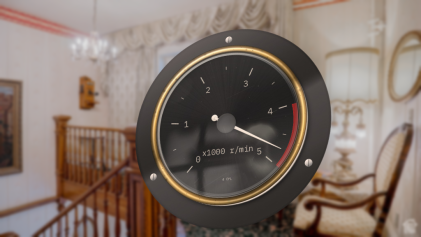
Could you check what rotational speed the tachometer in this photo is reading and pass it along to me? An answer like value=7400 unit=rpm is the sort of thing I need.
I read value=4750 unit=rpm
